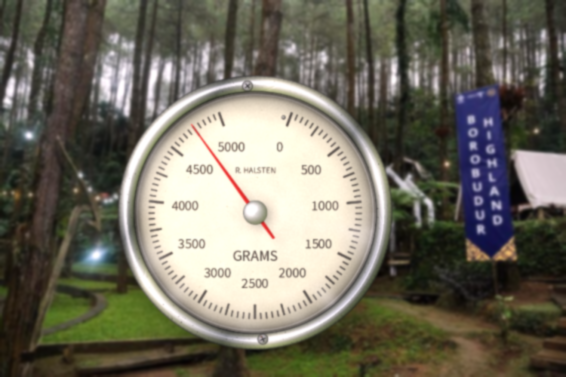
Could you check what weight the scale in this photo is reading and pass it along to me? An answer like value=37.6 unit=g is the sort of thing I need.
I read value=4750 unit=g
